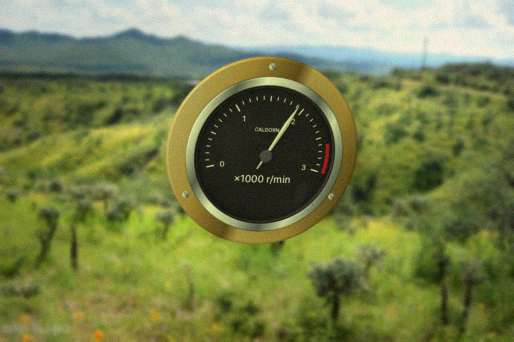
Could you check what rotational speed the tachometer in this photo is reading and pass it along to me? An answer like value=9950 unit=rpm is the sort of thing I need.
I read value=1900 unit=rpm
